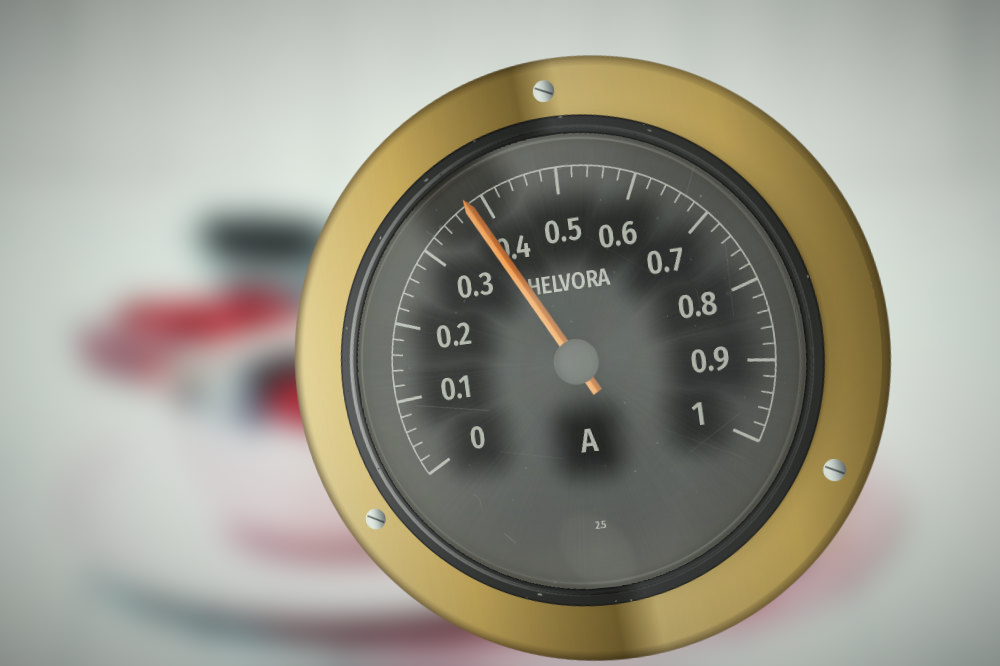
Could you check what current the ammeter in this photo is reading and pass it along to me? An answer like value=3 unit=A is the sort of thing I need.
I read value=0.38 unit=A
